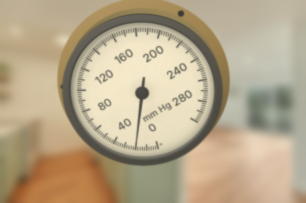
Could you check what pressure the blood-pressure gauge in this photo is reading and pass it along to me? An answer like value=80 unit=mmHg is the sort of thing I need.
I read value=20 unit=mmHg
